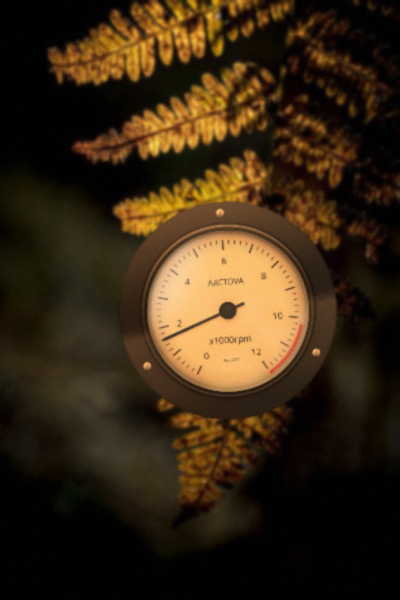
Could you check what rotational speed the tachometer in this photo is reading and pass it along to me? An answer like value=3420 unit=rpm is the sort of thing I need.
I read value=1600 unit=rpm
